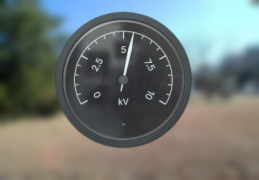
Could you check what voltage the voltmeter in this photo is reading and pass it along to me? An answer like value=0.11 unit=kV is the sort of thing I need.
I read value=5.5 unit=kV
